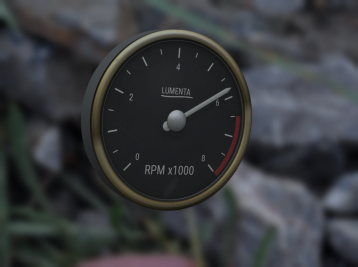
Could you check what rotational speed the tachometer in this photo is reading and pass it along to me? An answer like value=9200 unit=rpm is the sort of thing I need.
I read value=5750 unit=rpm
